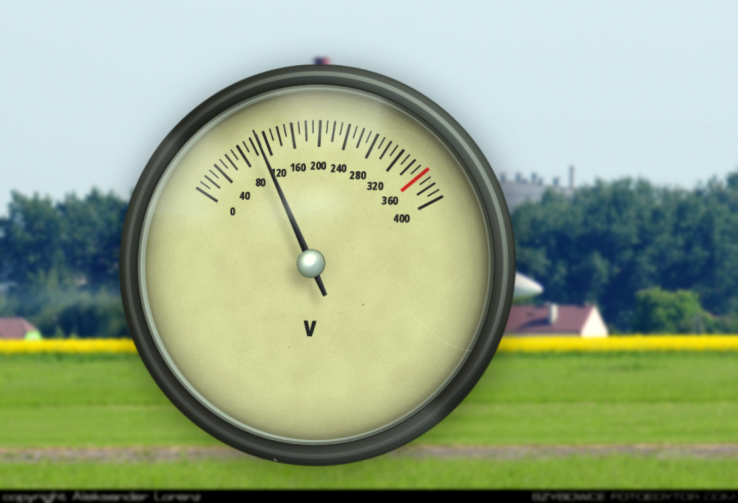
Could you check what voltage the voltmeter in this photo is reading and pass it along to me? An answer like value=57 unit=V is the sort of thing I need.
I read value=110 unit=V
